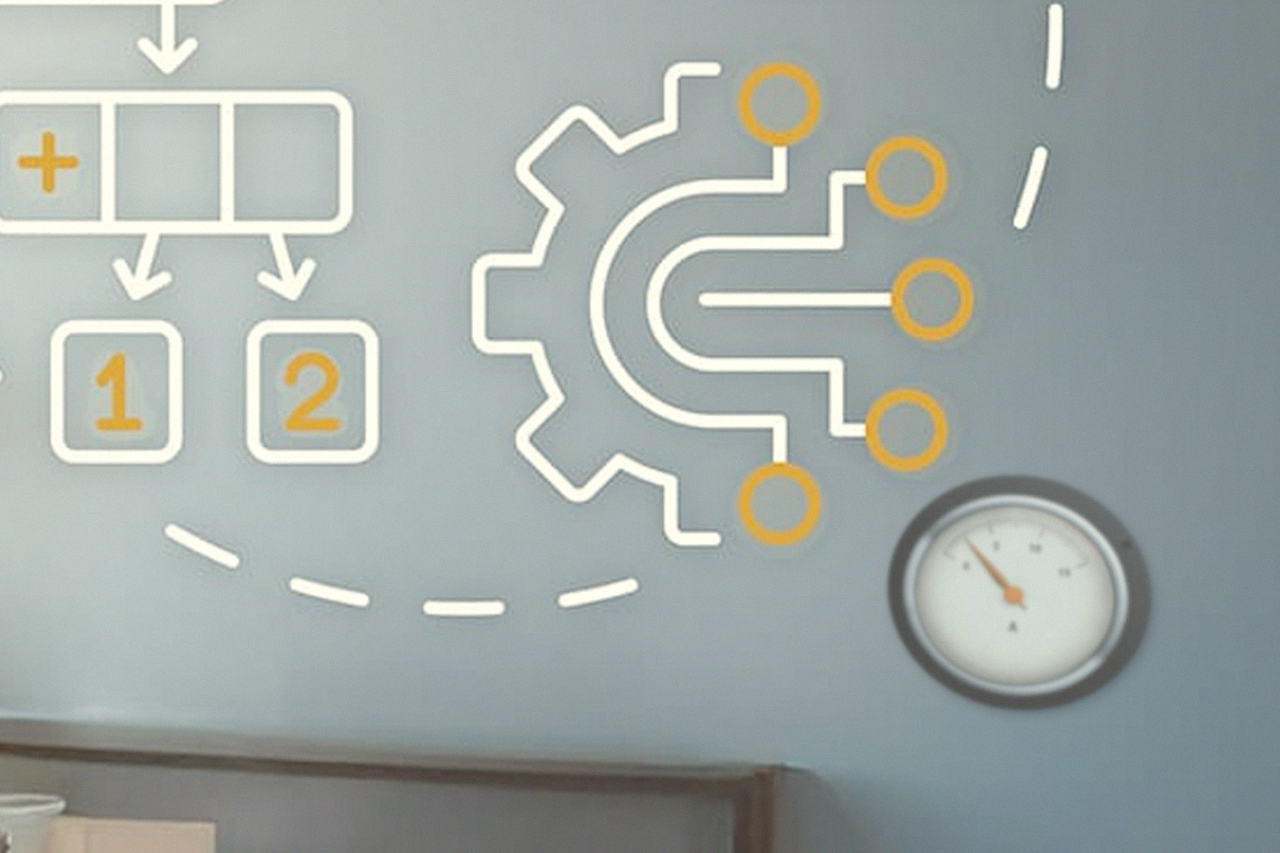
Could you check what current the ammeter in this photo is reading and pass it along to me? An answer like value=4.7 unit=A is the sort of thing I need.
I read value=2.5 unit=A
